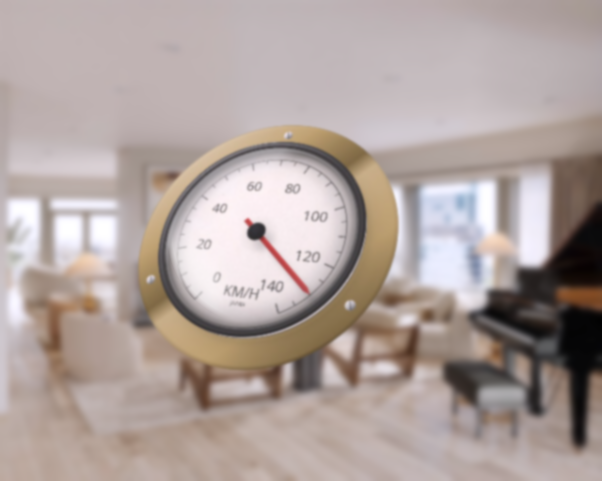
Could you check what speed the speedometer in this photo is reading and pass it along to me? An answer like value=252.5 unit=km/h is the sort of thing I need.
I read value=130 unit=km/h
